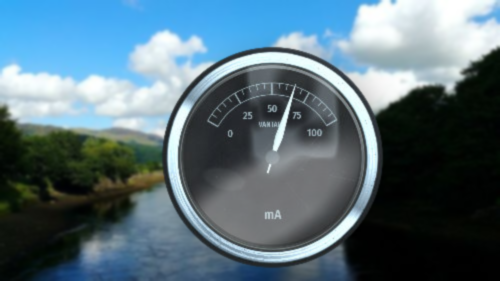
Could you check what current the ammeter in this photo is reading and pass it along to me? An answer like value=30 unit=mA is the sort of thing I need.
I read value=65 unit=mA
